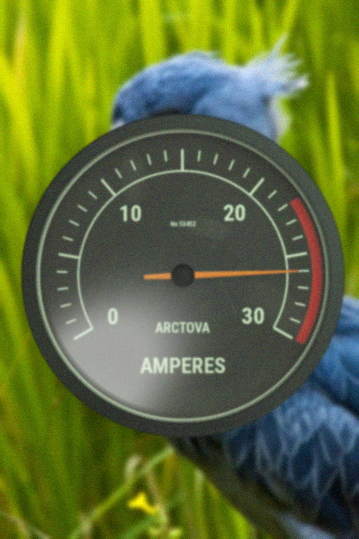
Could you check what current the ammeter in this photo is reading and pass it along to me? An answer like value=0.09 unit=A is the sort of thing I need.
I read value=26 unit=A
